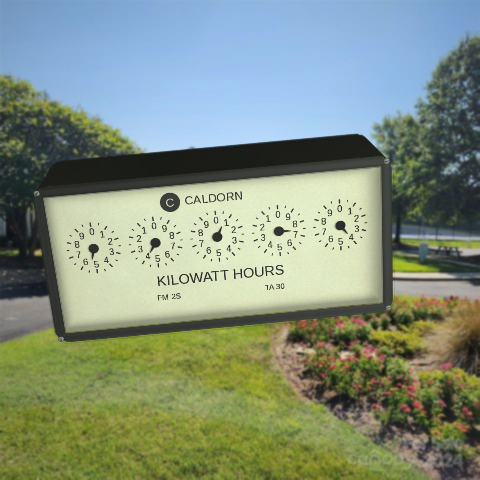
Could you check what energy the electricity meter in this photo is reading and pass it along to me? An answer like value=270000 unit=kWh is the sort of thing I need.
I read value=54074 unit=kWh
